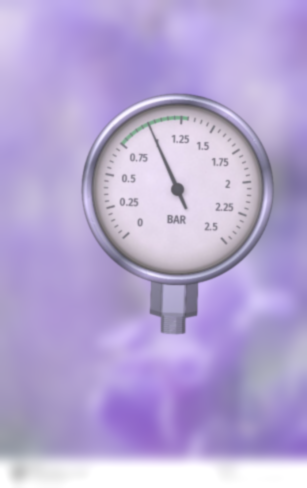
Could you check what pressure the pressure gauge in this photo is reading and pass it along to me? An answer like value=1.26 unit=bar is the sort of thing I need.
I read value=1 unit=bar
